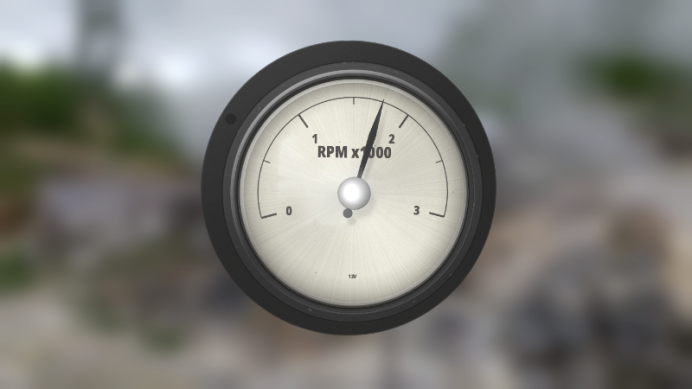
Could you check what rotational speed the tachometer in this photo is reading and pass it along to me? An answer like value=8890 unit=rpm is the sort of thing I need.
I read value=1750 unit=rpm
